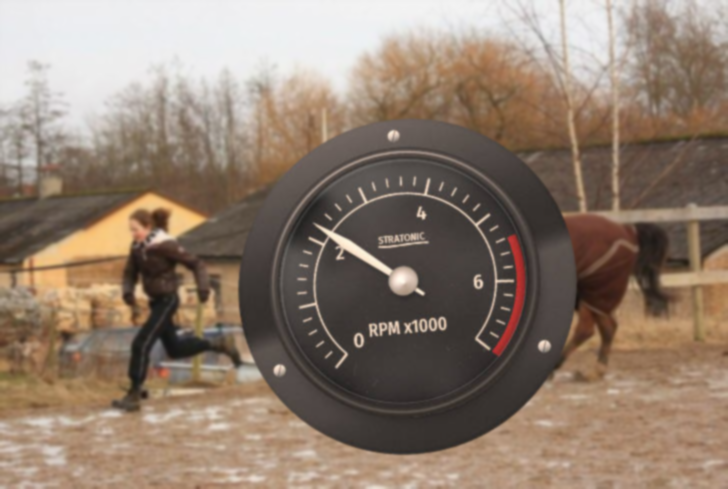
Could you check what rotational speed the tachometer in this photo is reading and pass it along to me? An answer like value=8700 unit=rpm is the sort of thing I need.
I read value=2200 unit=rpm
